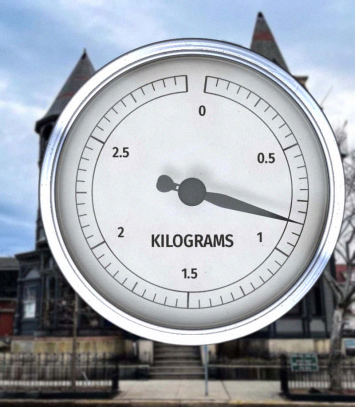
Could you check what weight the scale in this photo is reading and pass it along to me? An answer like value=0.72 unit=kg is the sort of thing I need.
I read value=0.85 unit=kg
